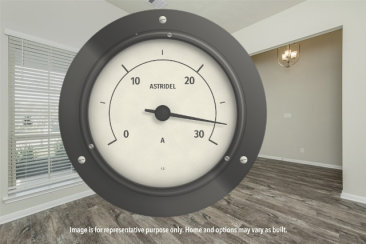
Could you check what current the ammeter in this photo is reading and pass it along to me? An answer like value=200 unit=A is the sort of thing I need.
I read value=27.5 unit=A
